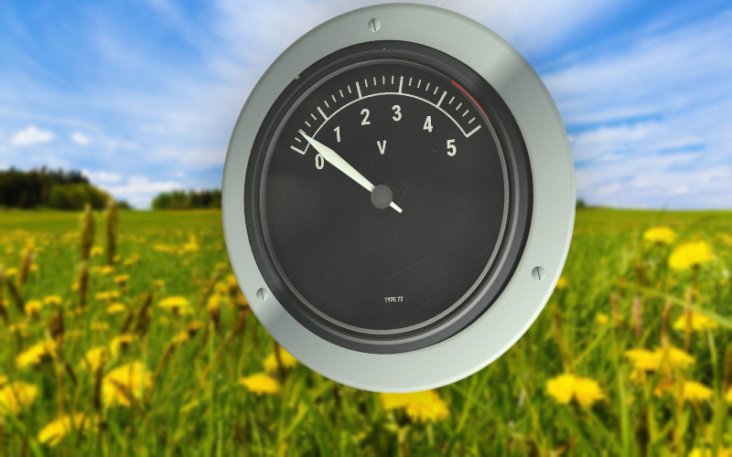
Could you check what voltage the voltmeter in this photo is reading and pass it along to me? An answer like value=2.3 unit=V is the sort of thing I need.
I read value=0.4 unit=V
